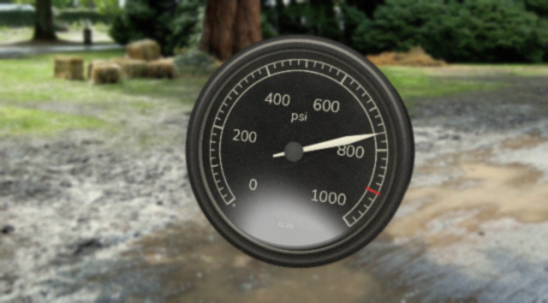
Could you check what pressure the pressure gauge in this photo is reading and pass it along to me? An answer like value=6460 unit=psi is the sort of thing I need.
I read value=760 unit=psi
